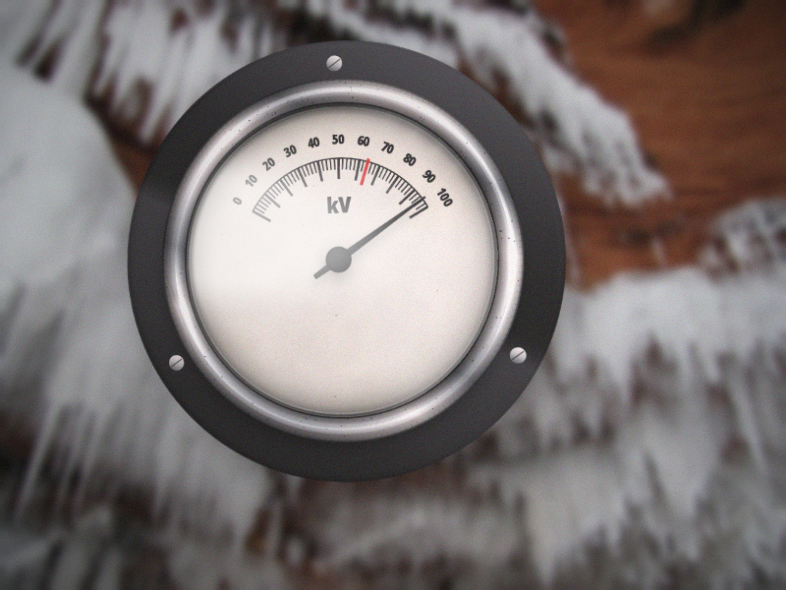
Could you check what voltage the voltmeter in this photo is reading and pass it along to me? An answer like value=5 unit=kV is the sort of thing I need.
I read value=96 unit=kV
